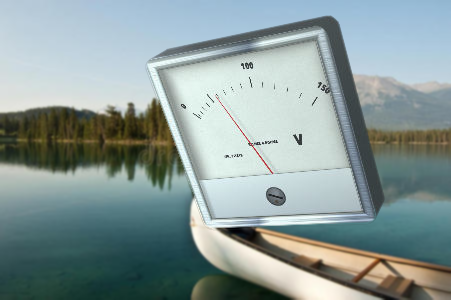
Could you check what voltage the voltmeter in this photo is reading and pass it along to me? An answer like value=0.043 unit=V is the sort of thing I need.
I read value=60 unit=V
